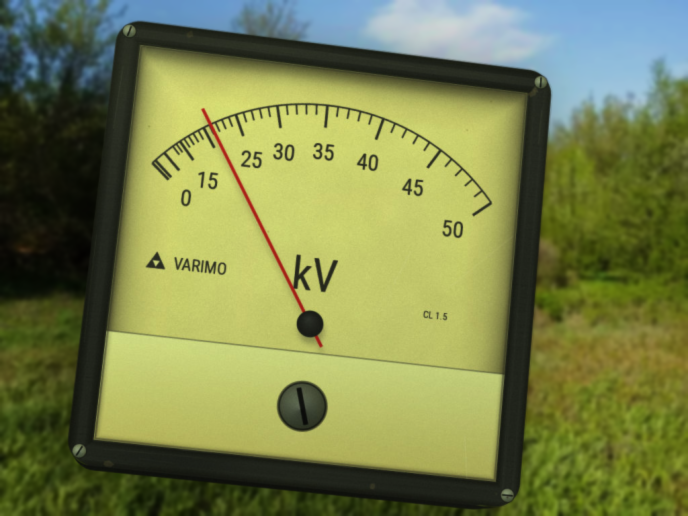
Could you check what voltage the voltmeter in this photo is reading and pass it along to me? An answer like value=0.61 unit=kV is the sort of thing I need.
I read value=21 unit=kV
